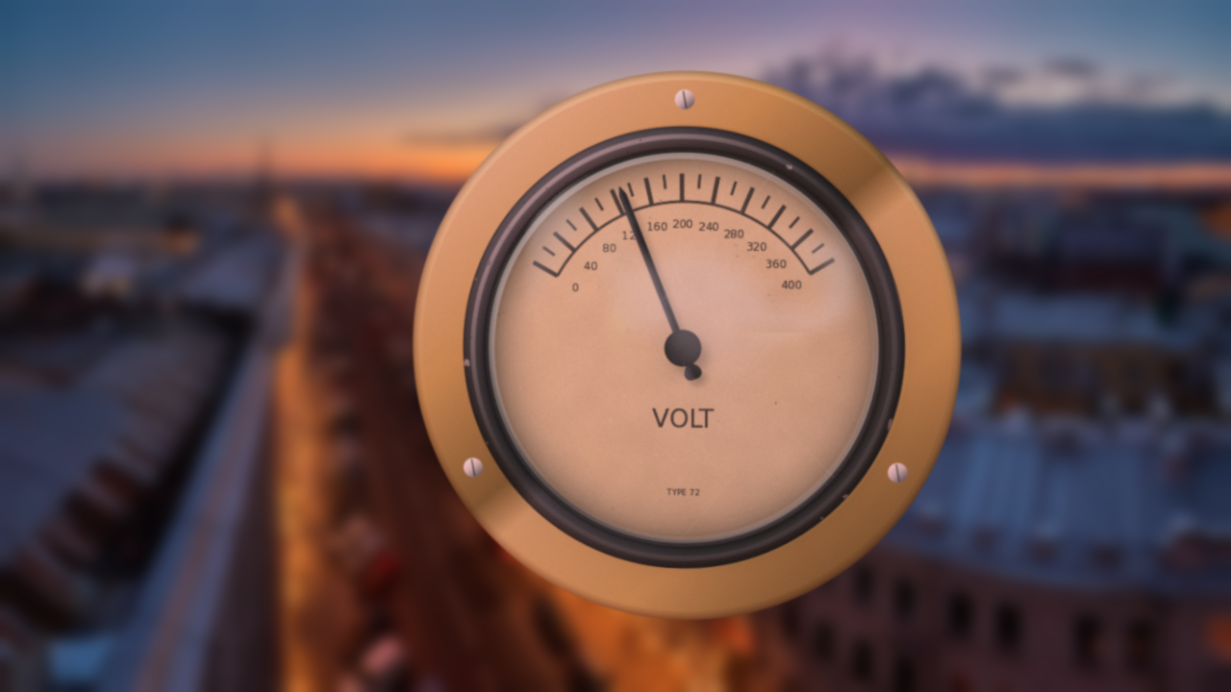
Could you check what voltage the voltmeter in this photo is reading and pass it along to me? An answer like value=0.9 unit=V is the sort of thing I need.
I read value=130 unit=V
